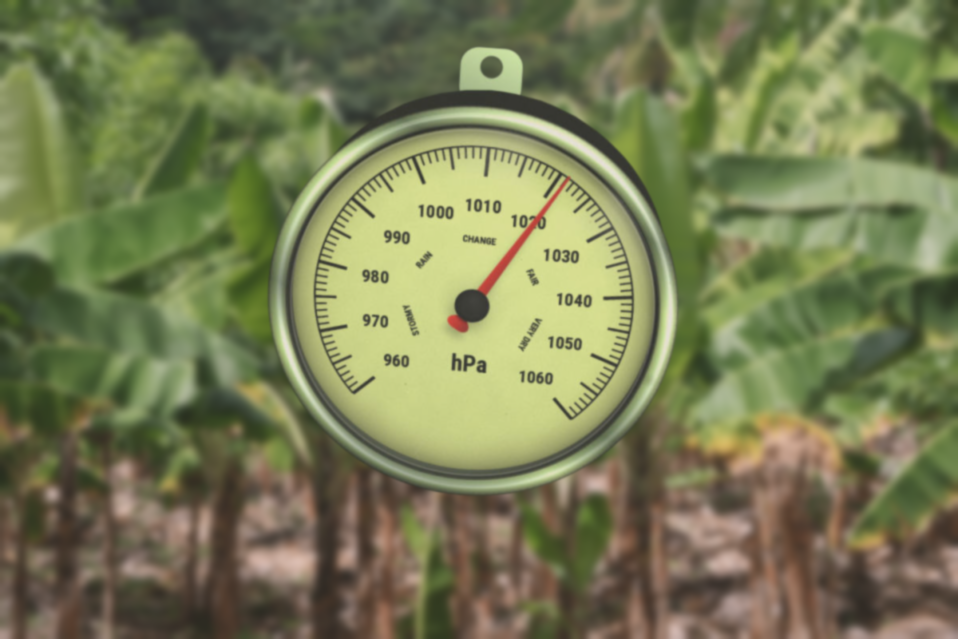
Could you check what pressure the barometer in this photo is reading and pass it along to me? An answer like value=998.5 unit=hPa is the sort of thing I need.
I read value=1021 unit=hPa
